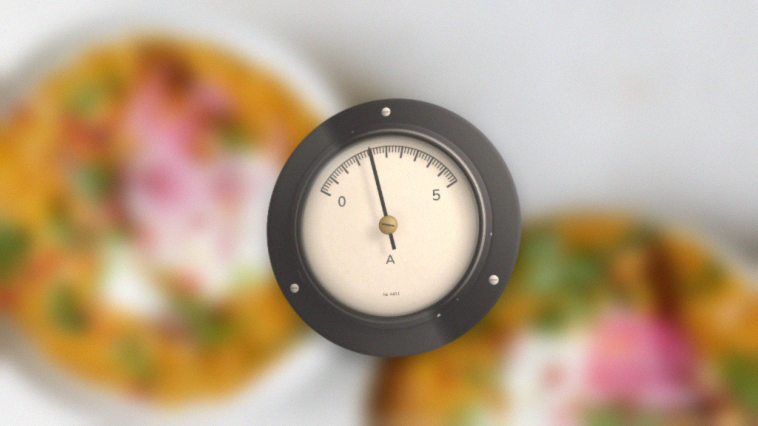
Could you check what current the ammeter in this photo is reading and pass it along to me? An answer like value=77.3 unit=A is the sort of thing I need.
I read value=2 unit=A
